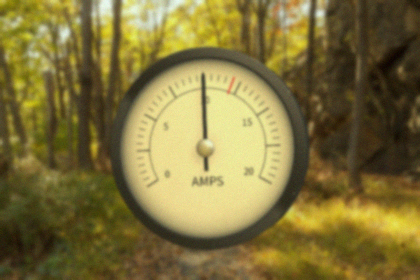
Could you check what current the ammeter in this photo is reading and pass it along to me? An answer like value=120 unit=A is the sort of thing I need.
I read value=10 unit=A
